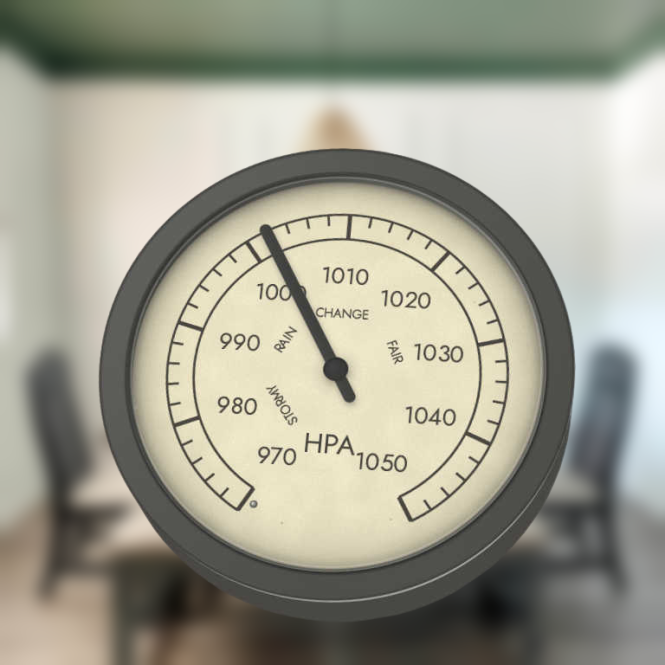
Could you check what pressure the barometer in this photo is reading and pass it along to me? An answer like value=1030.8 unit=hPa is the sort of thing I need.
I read value=1002 unit=hPa
